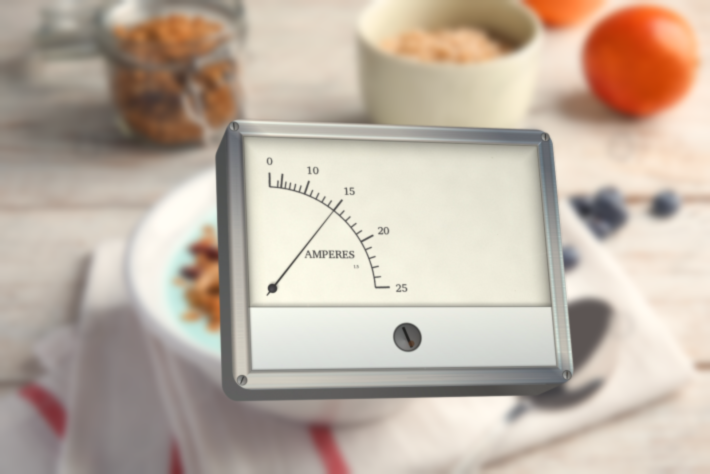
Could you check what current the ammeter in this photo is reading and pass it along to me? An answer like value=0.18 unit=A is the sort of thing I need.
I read value=15 unit=A
